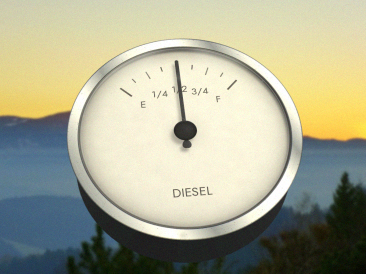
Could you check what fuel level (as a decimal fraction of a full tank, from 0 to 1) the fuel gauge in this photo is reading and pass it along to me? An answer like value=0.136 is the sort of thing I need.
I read value=0.5
